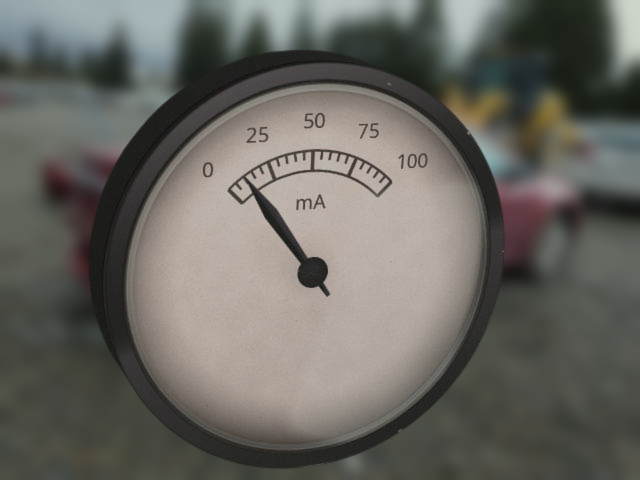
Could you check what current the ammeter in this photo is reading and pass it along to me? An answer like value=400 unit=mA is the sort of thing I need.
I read value=10 unit=mA
